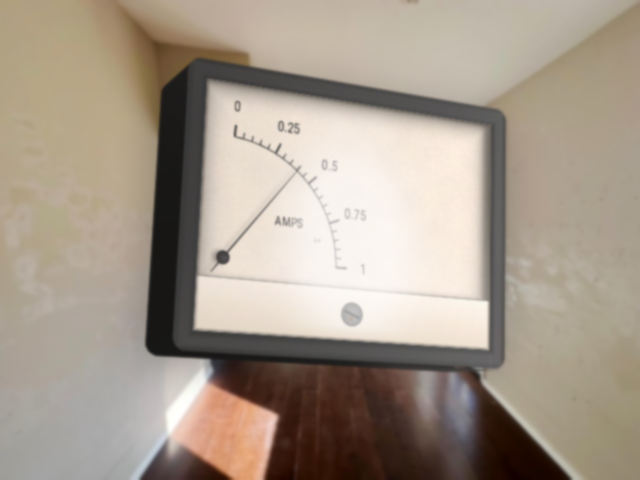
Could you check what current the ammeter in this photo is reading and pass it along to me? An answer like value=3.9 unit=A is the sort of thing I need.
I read value=0.4 unit=A
